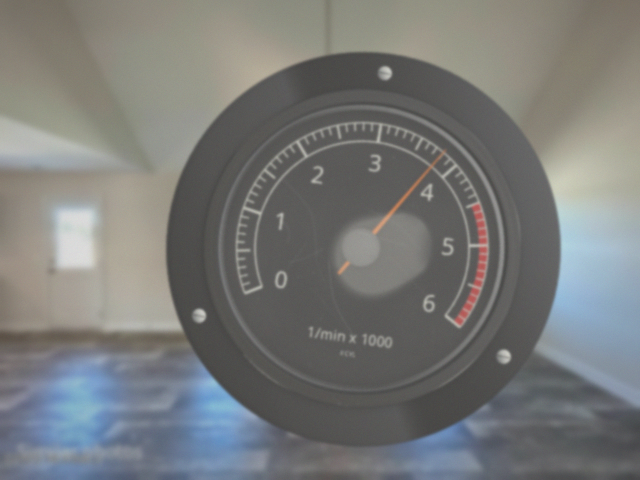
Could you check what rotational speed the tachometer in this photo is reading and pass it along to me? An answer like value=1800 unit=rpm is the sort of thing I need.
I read value=3800 unit=rpm
